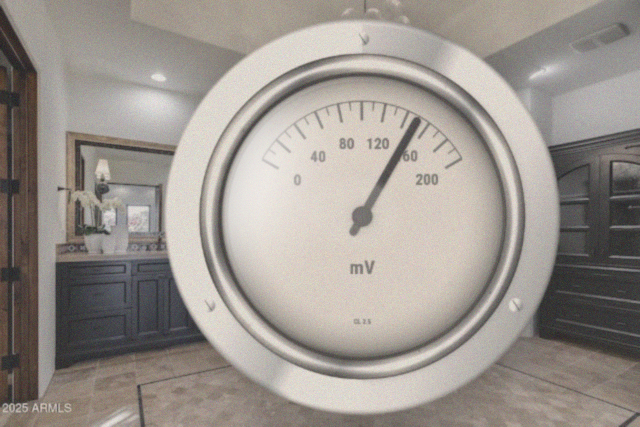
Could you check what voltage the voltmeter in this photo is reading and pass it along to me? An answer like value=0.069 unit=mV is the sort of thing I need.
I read value=150 unit=mV
